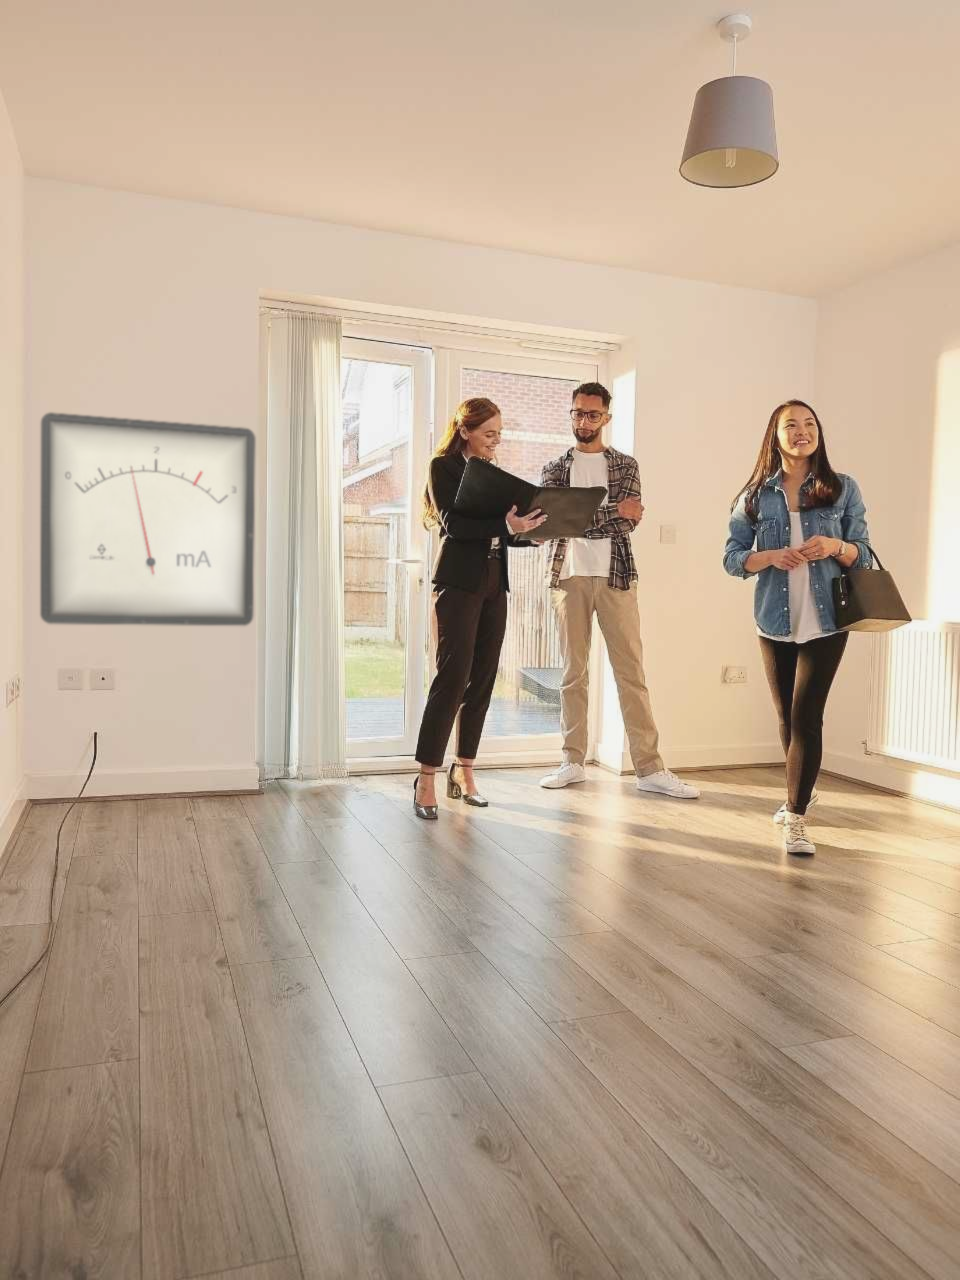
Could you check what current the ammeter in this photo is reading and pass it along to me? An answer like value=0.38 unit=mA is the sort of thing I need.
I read value=1.6 unit=mA
